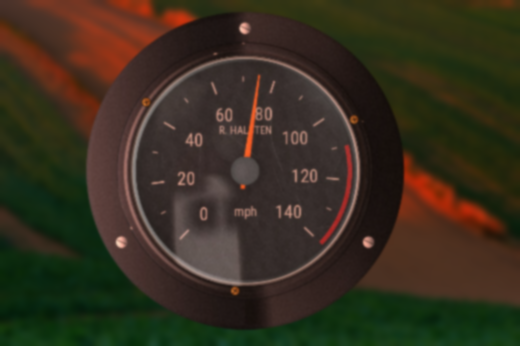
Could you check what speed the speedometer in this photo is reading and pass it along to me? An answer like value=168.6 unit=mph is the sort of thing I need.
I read value=75 unit=mph
